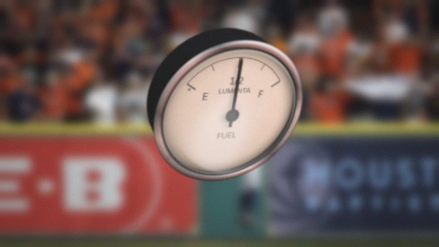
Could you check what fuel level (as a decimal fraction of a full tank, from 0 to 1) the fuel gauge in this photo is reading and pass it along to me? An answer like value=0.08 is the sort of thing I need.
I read value=0.5
